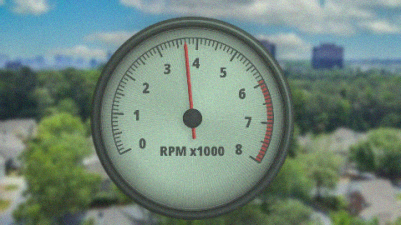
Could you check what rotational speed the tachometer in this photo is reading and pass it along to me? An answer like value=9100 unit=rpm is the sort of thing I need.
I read value=3700 unit=rpm
